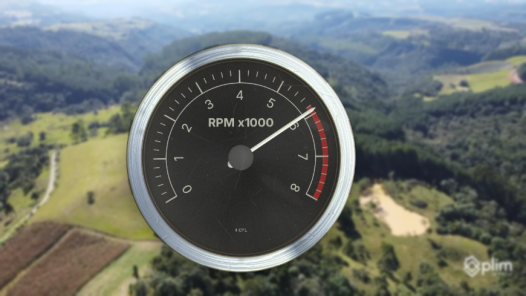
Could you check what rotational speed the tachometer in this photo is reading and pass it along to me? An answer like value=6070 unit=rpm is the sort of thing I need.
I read value=5900 unit=rpm
